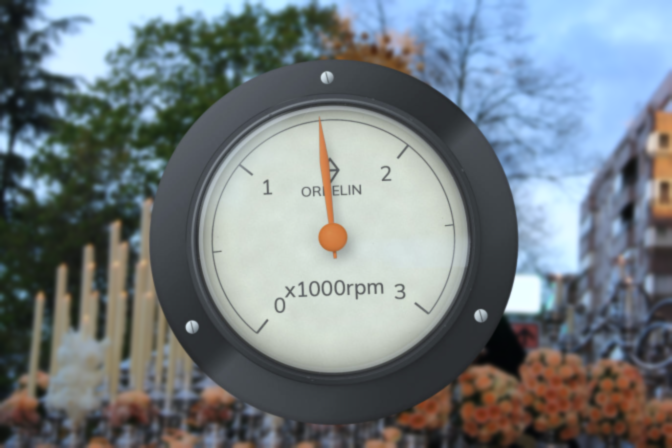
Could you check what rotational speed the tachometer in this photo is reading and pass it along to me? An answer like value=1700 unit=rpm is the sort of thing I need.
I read value=1500 unit=rpm
